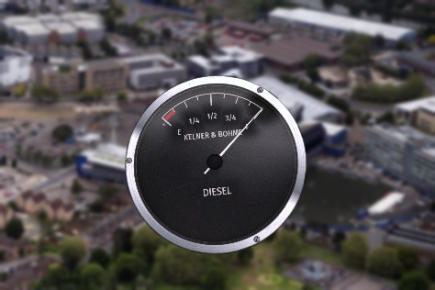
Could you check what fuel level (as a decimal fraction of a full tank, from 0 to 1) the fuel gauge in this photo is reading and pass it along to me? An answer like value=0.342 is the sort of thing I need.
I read value=1
